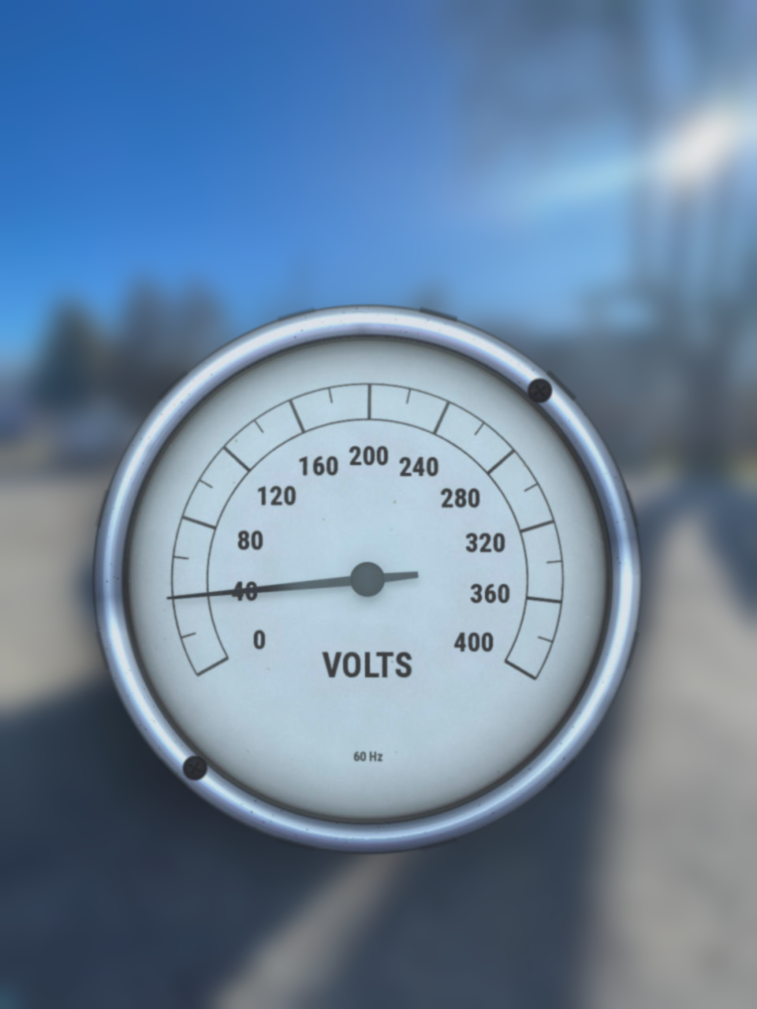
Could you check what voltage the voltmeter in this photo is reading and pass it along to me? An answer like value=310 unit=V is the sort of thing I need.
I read value=40 unit=V
